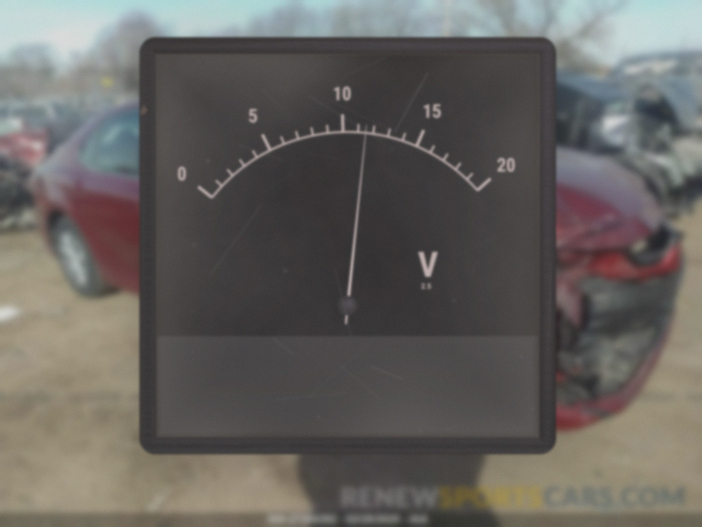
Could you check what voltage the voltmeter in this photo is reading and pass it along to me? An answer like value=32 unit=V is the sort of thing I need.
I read value=11.5 unit=V
